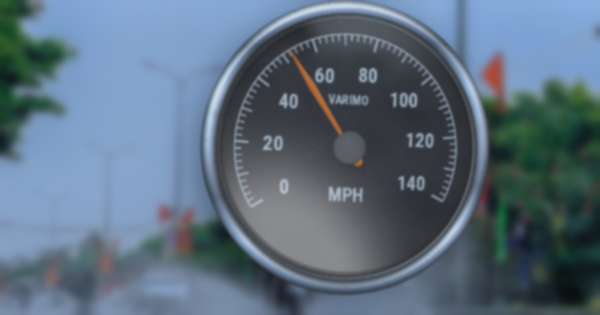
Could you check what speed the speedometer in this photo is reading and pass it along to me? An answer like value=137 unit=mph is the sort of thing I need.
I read value=52 unit=mph
